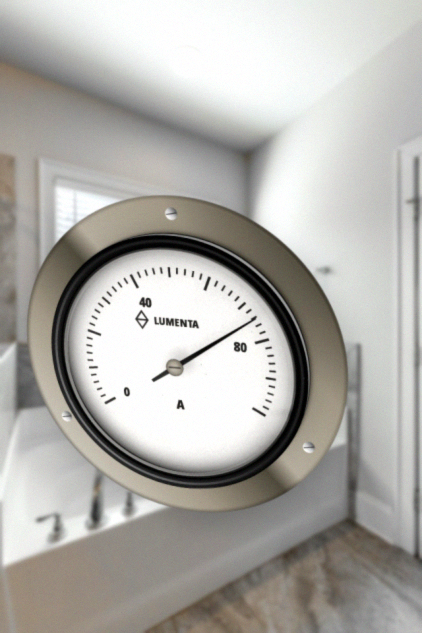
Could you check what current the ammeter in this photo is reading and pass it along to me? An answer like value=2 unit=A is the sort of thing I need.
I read value=74 unit=A
